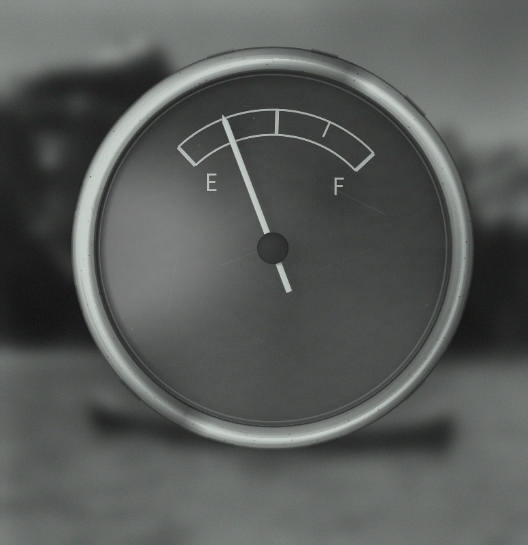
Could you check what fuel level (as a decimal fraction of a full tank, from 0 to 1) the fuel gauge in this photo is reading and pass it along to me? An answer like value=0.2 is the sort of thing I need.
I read value=0.25
